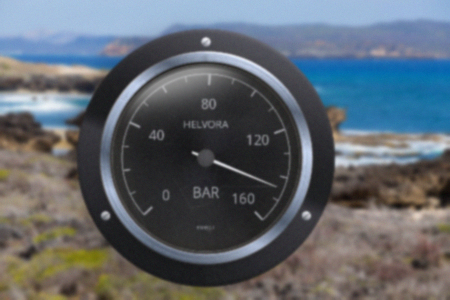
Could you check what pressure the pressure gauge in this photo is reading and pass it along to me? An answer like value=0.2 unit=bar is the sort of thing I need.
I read value=145 unit=bar
